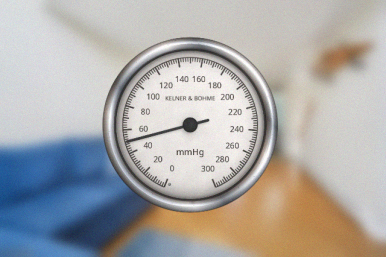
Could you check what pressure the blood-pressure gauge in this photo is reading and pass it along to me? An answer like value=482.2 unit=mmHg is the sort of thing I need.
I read value=50 unit=mmHg
